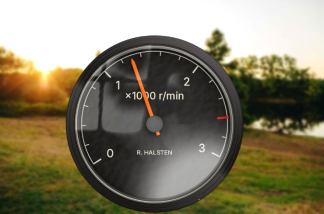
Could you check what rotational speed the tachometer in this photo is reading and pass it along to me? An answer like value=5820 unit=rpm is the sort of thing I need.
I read value=1300 unit=rpm
